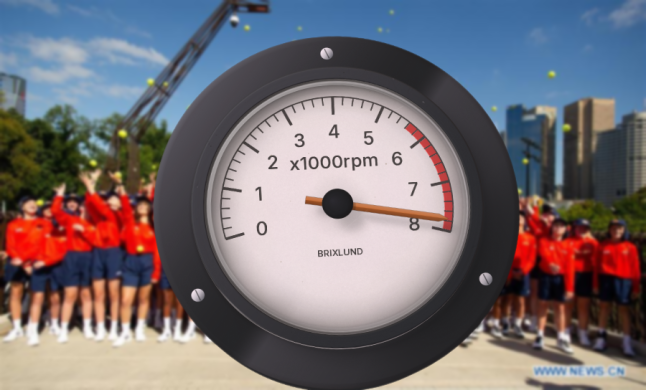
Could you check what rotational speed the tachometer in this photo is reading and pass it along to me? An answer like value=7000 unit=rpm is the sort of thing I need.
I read value=7800 unit=rpm
